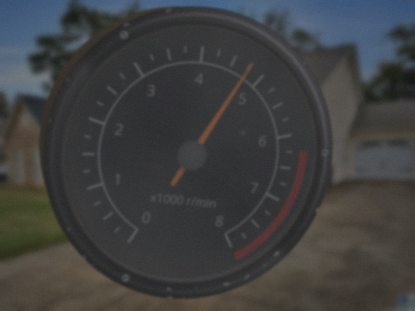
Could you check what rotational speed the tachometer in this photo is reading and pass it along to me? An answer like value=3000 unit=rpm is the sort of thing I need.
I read value=4750 unit=rpm
